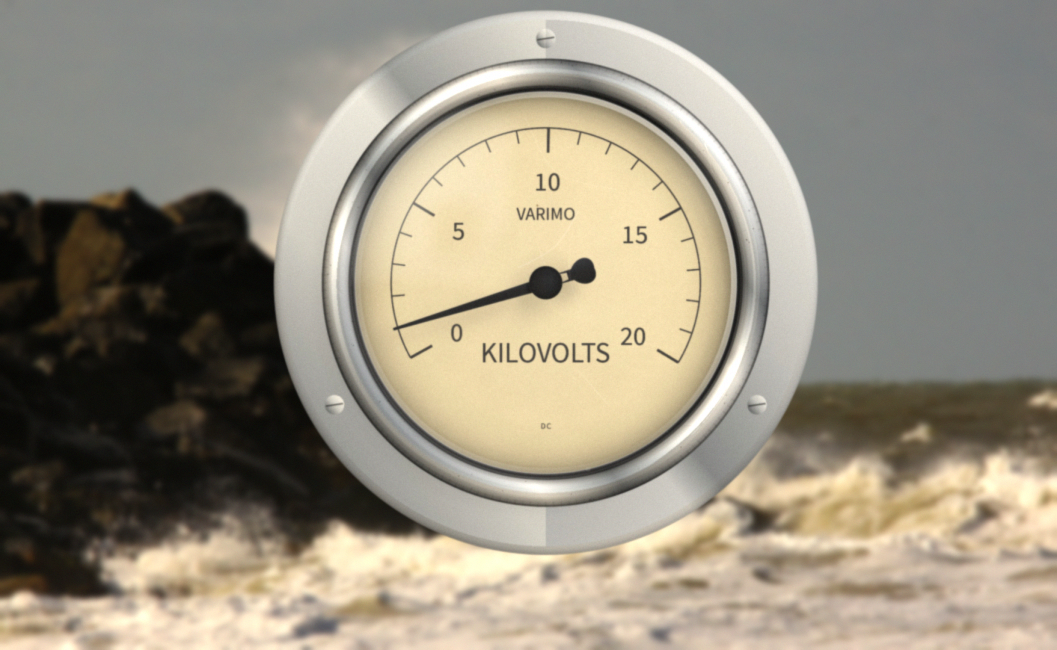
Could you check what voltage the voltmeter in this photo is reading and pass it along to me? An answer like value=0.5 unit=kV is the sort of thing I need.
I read value=1 unit=kV
